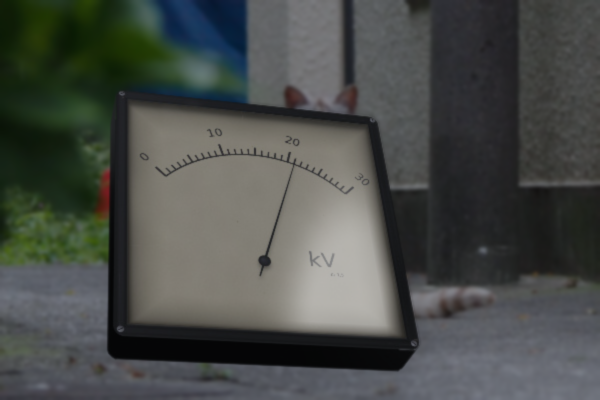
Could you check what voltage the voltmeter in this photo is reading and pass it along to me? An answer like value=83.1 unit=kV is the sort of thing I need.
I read value=21 unit=kV
